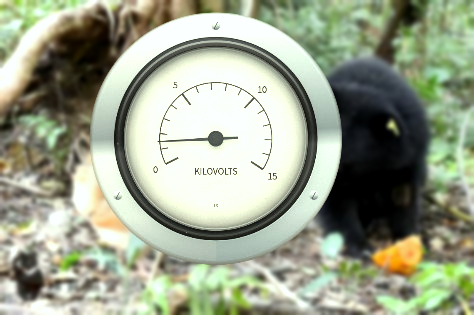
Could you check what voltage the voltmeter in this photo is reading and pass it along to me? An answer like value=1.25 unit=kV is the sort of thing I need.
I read value=1.5 unit=kV
